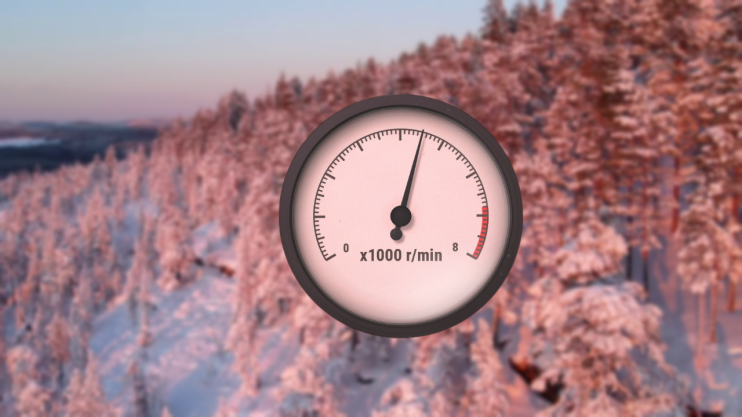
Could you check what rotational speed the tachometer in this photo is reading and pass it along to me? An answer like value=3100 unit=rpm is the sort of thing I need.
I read value=4500 unit=rpm
